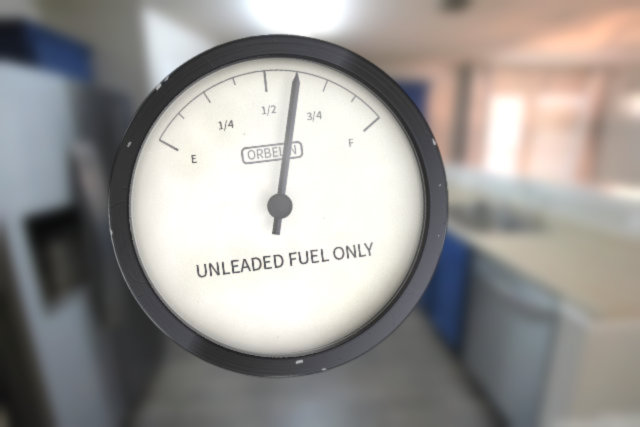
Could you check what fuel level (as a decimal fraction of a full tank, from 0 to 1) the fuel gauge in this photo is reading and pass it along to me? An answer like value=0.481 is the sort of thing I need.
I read value=0.625
